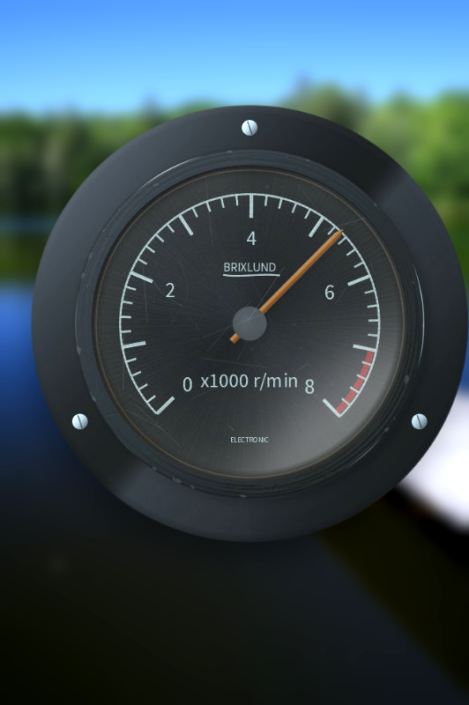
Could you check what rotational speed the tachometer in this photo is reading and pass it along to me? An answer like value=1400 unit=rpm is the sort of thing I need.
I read value=5300 unit=rpm
